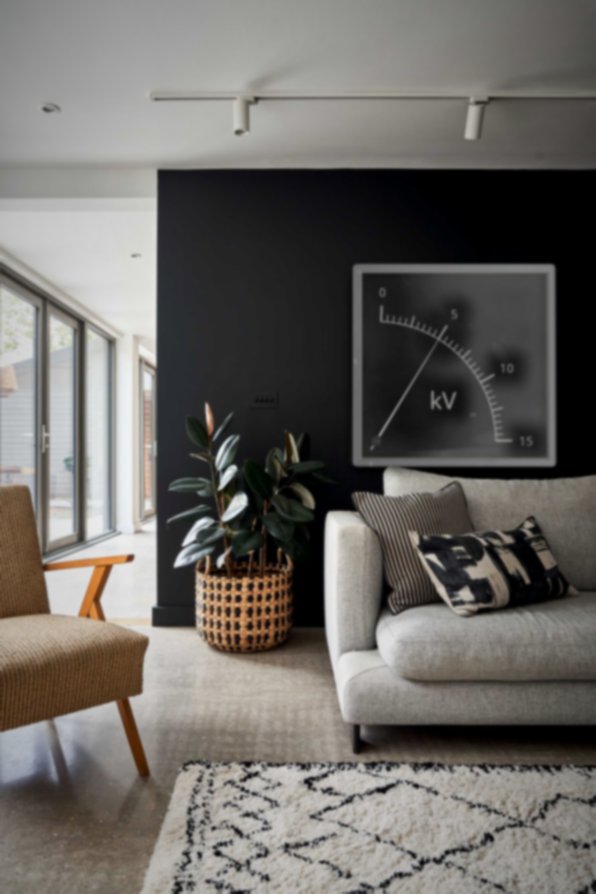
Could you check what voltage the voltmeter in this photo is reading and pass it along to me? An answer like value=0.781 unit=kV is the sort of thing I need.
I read value=5 unit=kV
